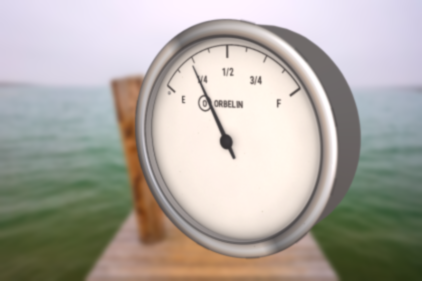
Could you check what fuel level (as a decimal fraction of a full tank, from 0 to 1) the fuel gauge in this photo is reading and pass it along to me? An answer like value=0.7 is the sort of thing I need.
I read value=0.25
